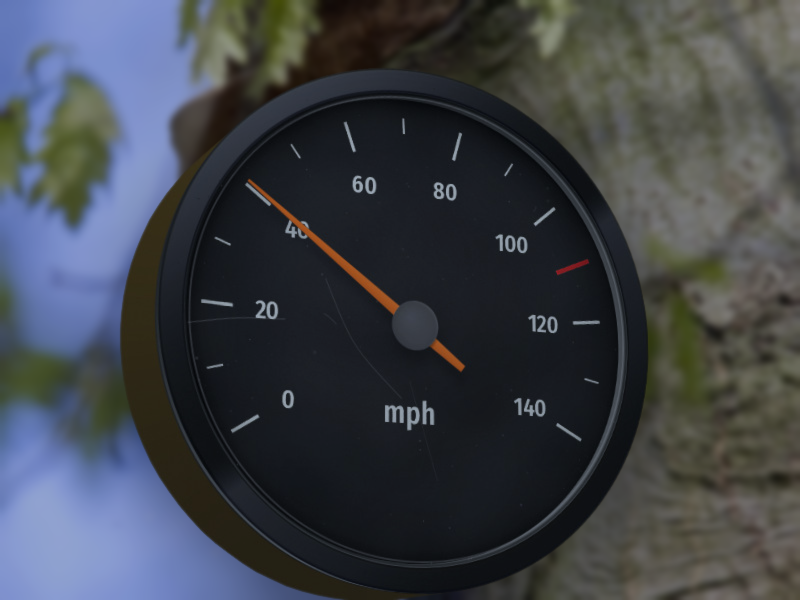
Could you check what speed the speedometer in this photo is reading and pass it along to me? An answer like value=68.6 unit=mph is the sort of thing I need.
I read value=40 unit=mph
